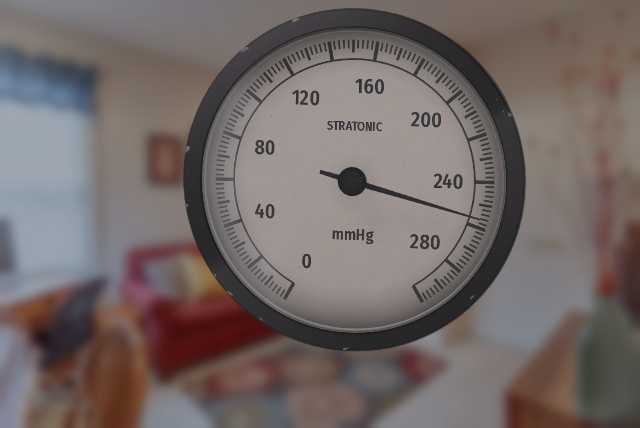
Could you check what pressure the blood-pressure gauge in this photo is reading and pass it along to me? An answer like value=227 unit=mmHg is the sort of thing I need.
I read value=256 unit=mmHg
